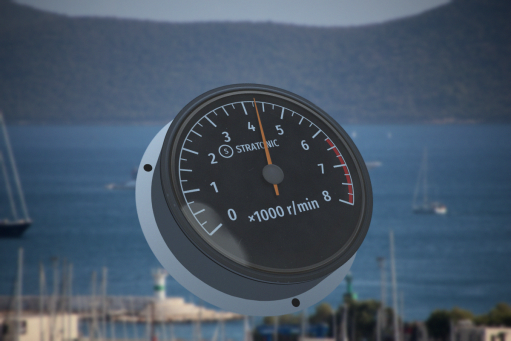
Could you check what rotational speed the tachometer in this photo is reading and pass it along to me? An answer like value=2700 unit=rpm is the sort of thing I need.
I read value=4250 unit=rpm
